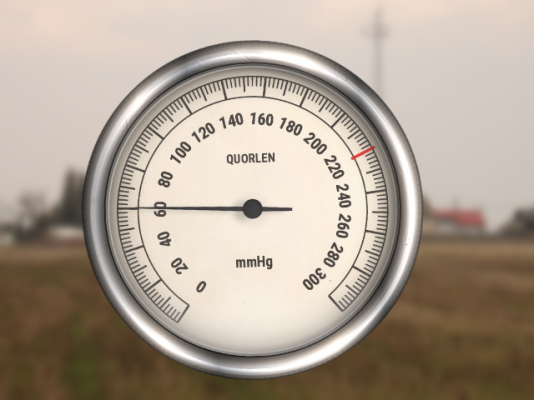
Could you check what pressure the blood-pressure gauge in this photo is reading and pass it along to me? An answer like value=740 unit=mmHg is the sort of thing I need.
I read value=60 unit=mmHg
